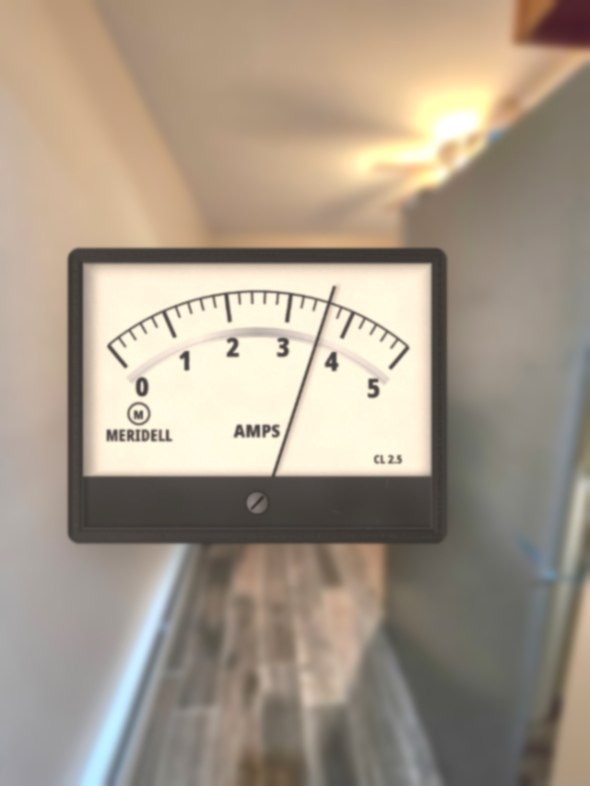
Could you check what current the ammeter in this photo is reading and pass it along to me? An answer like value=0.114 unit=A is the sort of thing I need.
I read value=3.6 unit=A
